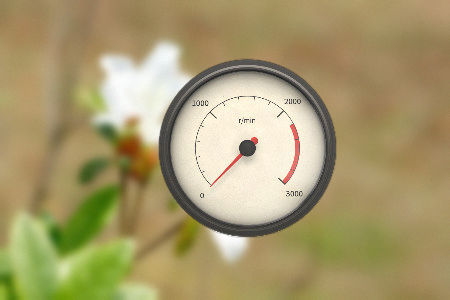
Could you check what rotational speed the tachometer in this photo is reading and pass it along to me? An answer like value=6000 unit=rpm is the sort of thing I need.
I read value=0 unit=rpm
